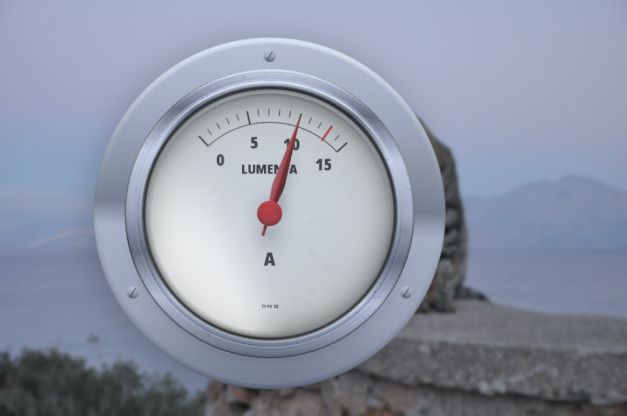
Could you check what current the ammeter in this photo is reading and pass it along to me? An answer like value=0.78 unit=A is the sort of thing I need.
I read value=10 unit=A
